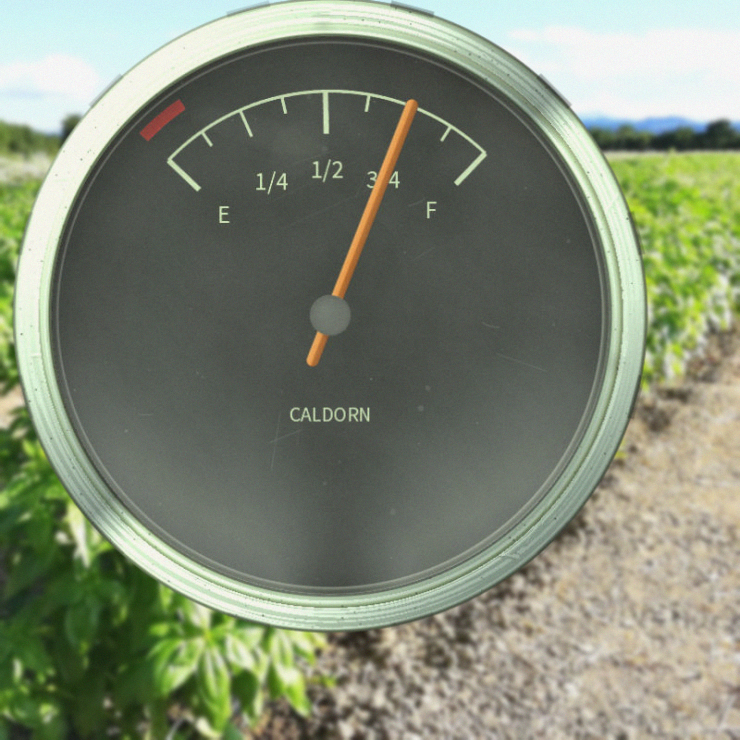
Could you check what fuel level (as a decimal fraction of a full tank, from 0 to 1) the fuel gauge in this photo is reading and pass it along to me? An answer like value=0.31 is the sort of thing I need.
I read value=0.75
